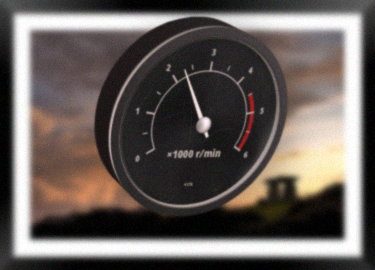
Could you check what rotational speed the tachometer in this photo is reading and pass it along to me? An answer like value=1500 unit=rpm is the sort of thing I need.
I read value=2250 unit=rpm
